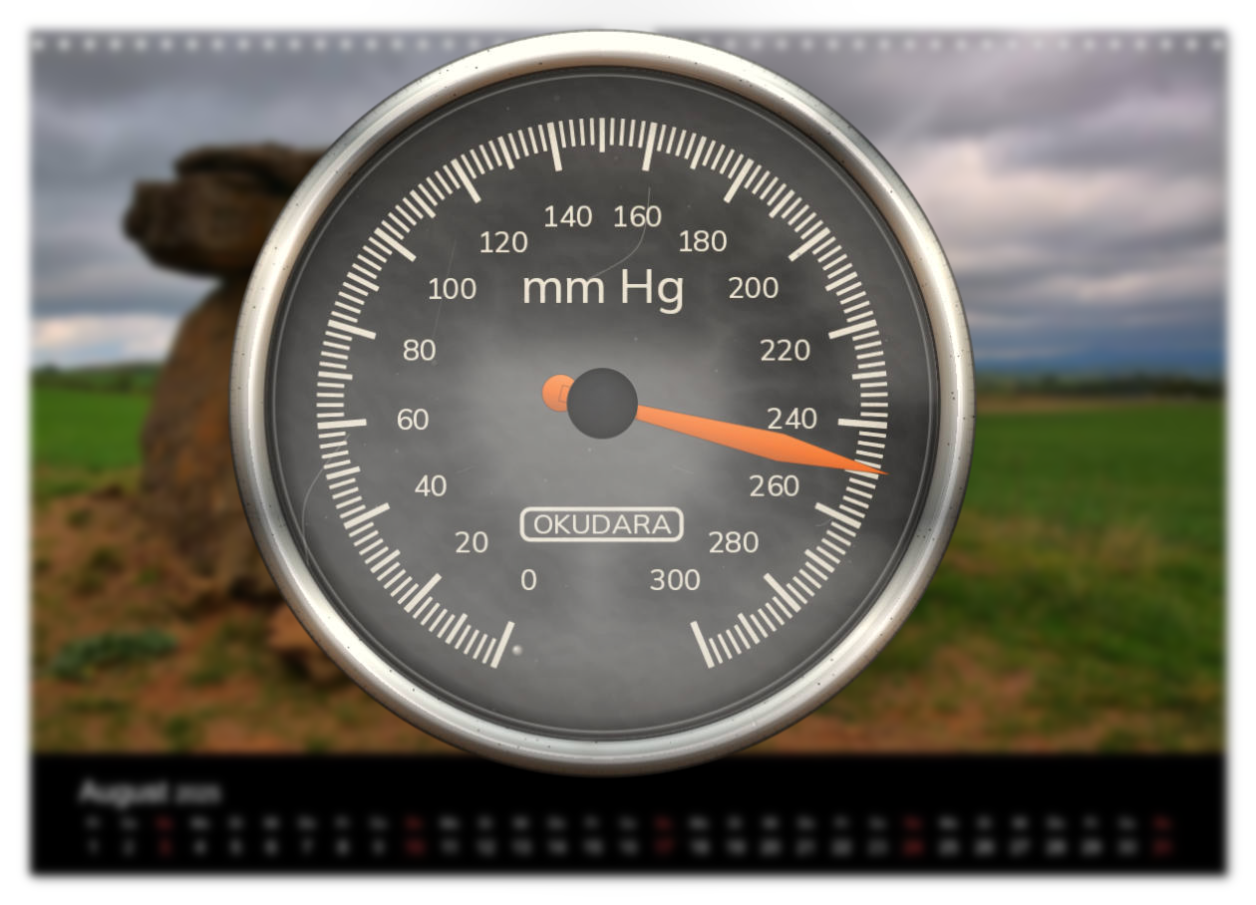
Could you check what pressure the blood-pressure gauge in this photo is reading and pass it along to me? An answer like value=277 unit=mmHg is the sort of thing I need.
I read value=249 unit=mmHg
